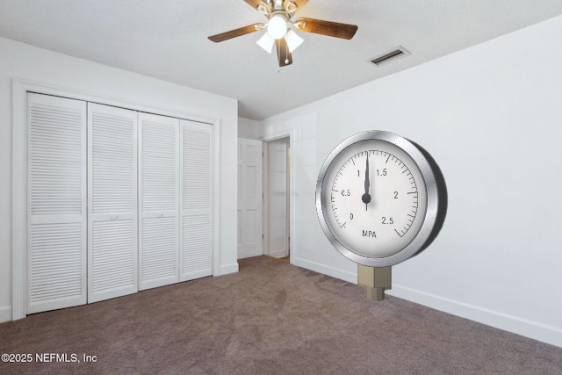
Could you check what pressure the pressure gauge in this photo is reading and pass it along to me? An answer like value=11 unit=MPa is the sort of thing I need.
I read value=1.25 unit=MPa
